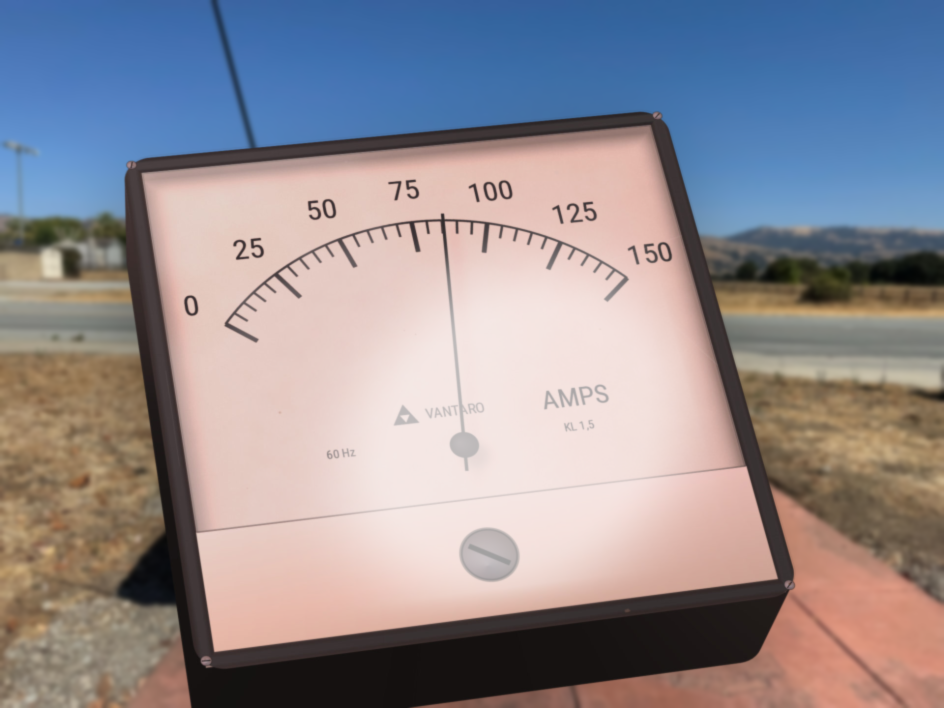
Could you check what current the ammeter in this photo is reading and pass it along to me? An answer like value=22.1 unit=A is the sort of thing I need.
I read value=85 unit=A
